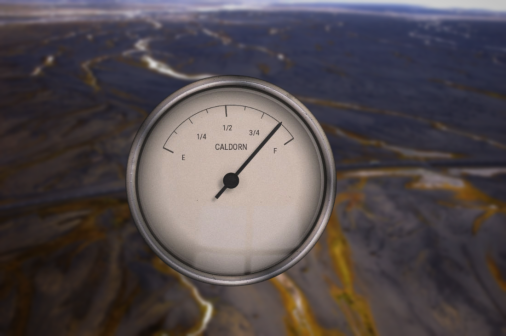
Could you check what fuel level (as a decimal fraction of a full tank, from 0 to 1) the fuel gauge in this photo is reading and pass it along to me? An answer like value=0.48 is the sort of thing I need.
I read value=0.875
